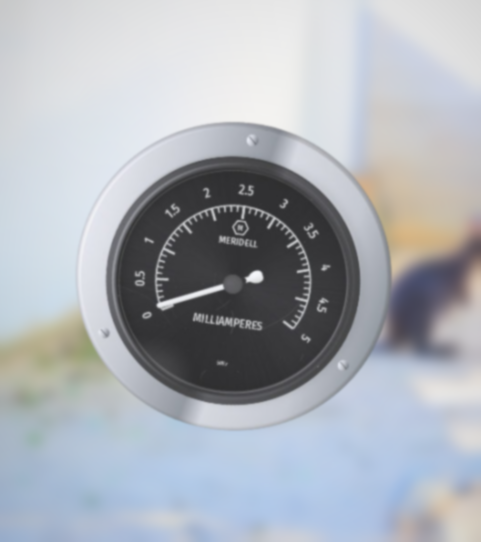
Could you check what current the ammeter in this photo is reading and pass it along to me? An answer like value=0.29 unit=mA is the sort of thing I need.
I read value=0.1 unit=mA
